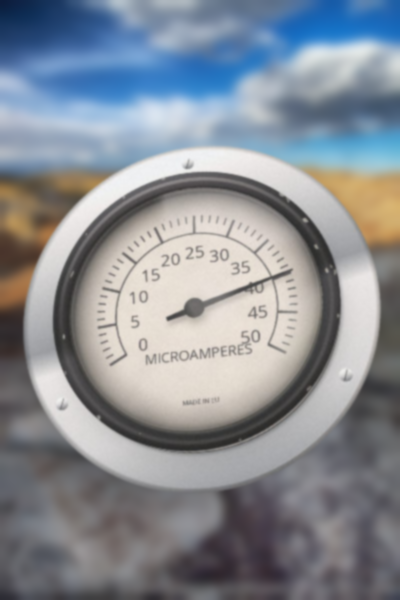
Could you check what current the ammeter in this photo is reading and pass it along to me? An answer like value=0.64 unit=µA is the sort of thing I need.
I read value=40 unit=µA
